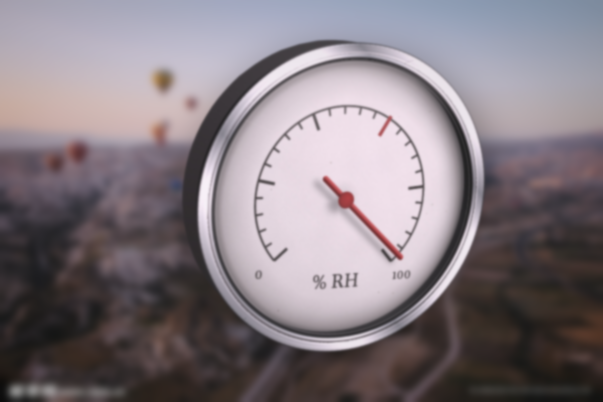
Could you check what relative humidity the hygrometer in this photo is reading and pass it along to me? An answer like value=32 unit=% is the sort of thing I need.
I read value=98 unit=%
